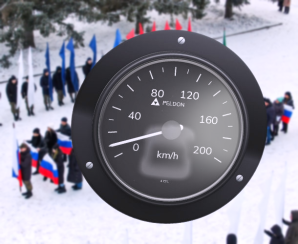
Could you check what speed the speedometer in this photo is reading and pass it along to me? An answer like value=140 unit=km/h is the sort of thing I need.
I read value=10 unit=km/h
